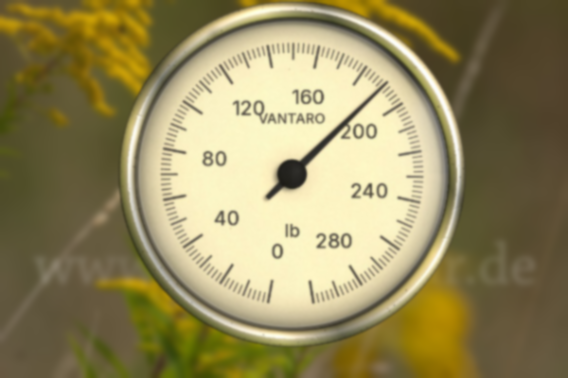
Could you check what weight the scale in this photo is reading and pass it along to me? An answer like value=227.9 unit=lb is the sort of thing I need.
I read value=190 unit=lb
